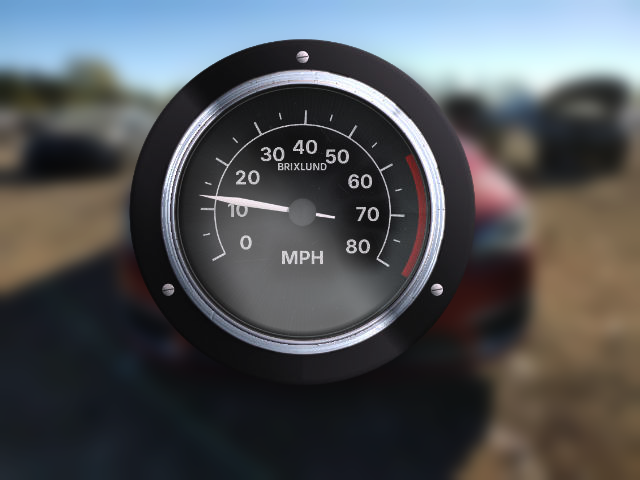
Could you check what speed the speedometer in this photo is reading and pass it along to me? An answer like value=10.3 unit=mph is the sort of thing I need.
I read value=12.5 unit=mph
